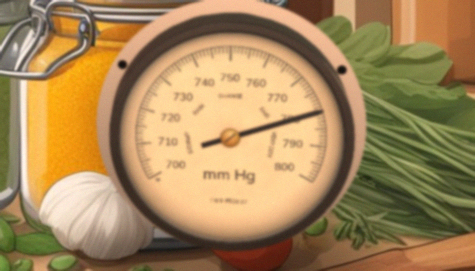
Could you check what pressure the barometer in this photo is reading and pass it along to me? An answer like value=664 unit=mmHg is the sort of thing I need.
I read value=780 unit=mmHg
